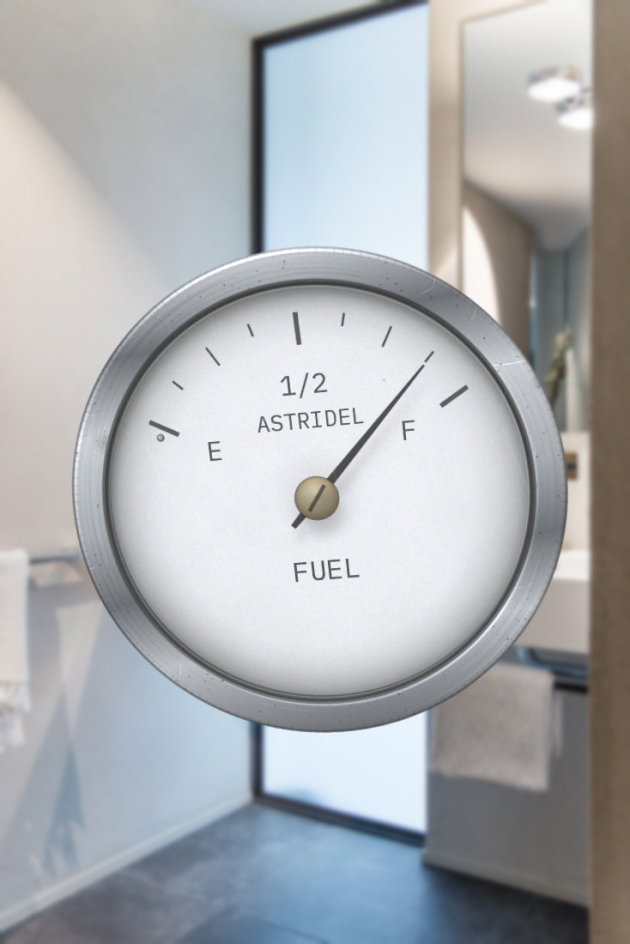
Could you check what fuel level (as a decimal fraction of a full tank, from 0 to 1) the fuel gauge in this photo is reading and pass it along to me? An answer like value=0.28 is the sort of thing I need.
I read value=0.875
